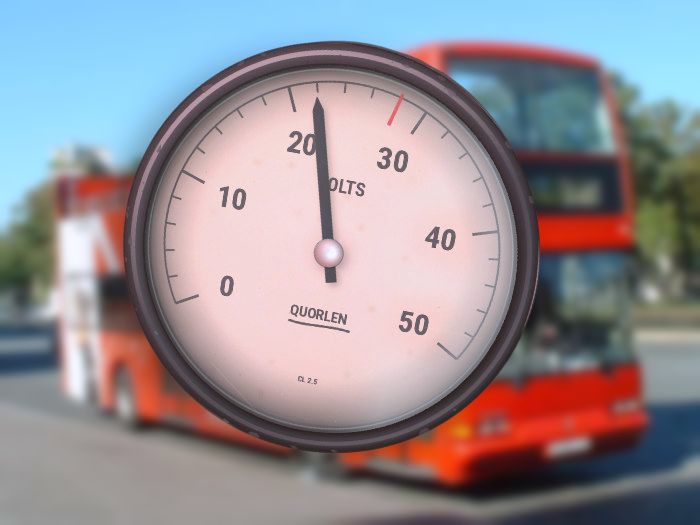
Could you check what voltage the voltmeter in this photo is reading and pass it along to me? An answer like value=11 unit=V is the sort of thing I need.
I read value=22 unit=V
